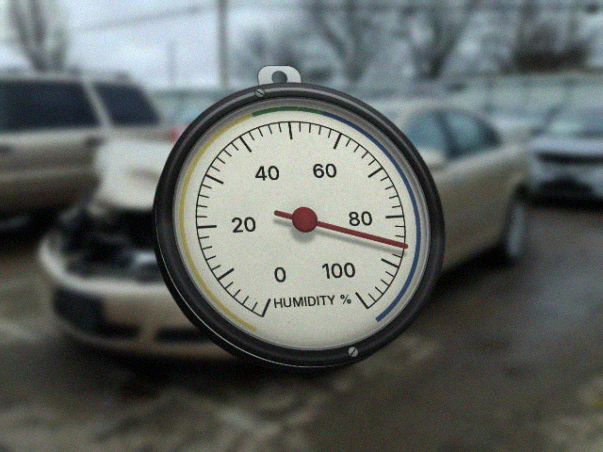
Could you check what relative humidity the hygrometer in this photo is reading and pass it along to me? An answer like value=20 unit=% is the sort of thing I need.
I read value=86 unit=%
